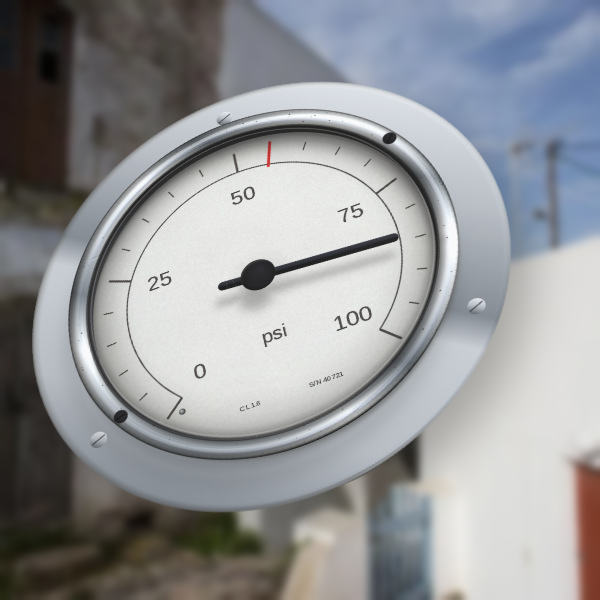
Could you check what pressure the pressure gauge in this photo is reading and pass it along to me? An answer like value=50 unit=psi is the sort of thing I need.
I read value=85 unit=psi
